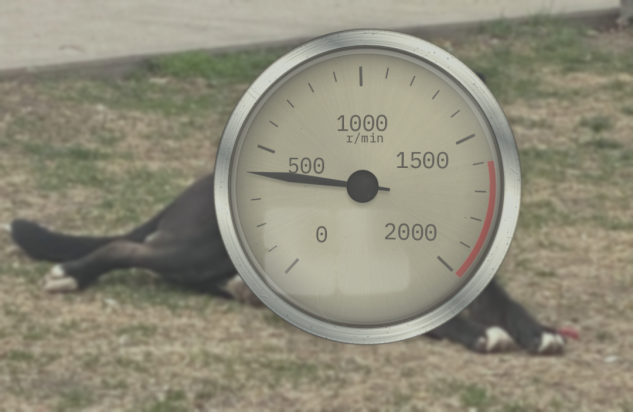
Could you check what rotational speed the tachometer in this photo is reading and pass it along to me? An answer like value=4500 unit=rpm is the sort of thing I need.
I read value=400 unit=rpm
